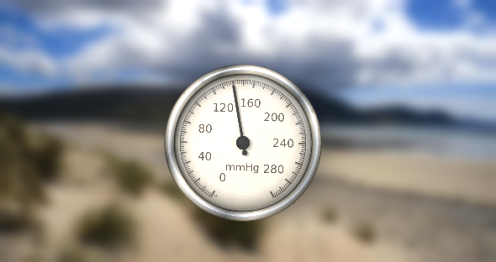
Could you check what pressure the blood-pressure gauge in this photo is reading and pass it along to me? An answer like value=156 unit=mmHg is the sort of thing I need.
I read value=140 unit=mmHg
